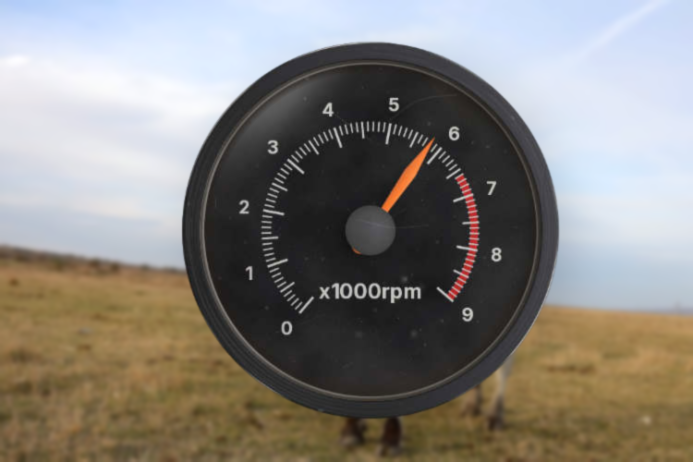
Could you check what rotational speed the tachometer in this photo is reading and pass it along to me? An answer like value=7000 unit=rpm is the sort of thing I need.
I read value=5800 unit=rpm
